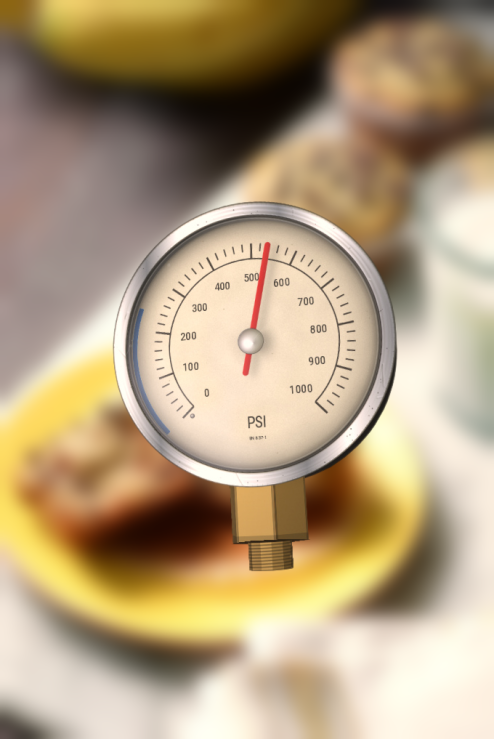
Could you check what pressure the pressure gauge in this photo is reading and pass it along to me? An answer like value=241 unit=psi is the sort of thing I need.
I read value=540 unit=psi
